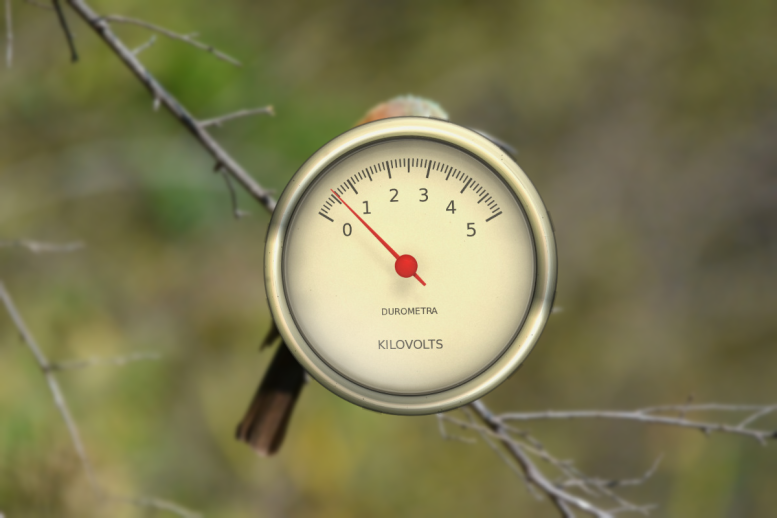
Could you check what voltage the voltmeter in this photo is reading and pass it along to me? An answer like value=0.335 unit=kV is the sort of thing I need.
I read value=0.6 unit=kV
